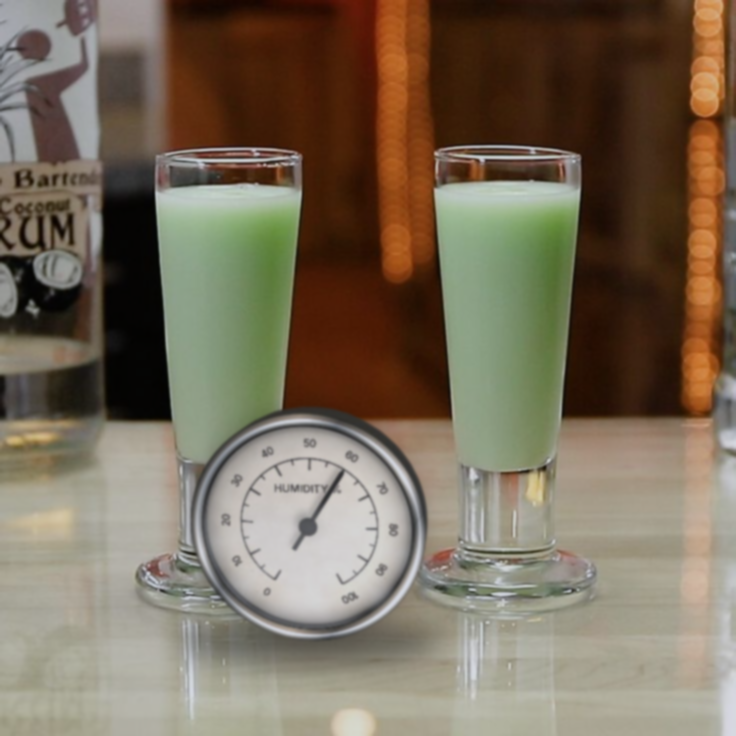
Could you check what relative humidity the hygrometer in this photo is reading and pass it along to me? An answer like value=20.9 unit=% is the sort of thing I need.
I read value=60 unit=%
